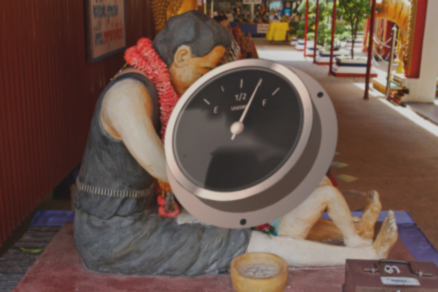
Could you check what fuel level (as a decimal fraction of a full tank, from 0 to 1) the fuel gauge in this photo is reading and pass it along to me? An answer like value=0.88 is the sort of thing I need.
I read value=0.75
